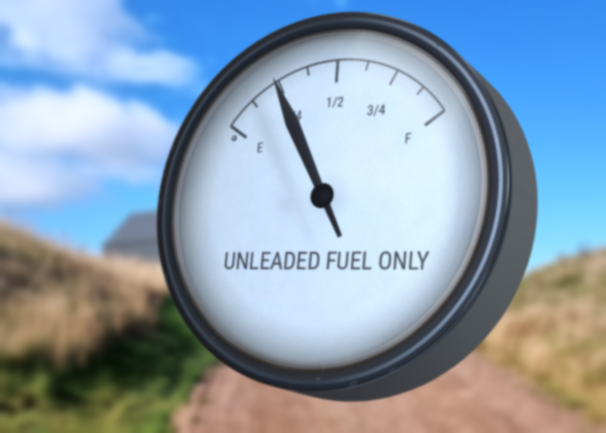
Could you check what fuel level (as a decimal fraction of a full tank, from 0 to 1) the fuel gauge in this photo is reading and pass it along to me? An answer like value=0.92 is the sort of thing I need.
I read value=0.25
